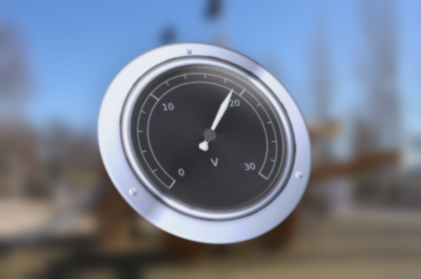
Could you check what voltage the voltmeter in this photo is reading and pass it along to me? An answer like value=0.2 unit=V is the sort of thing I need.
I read value=19 unit=V
